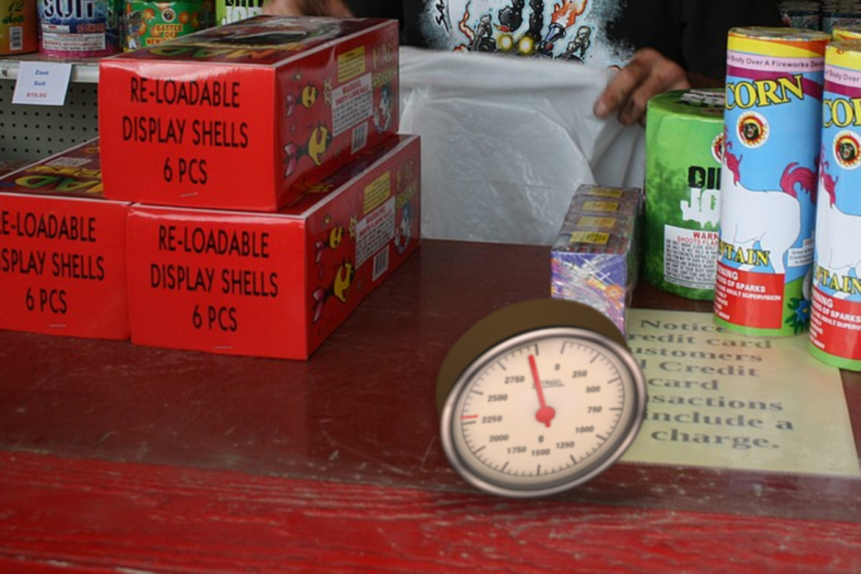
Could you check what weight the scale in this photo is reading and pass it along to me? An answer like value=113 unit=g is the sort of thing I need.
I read value=2950 unit=g
